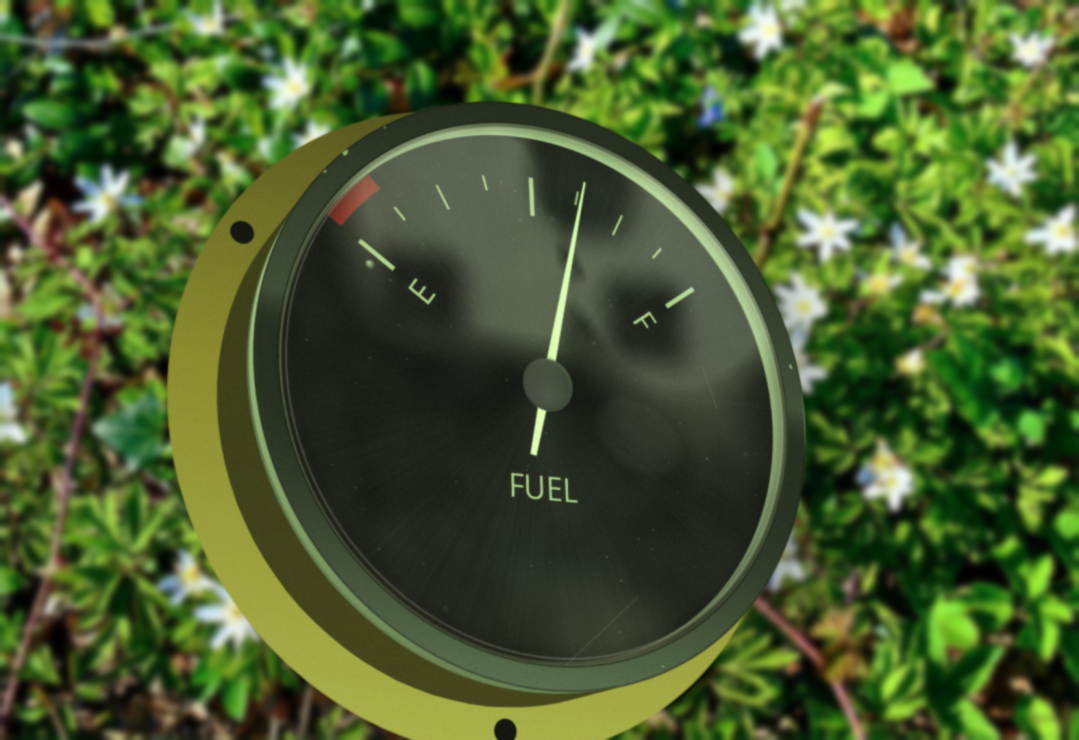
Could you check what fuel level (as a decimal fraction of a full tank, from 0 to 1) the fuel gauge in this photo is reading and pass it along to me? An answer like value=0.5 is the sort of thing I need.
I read value=0.625
